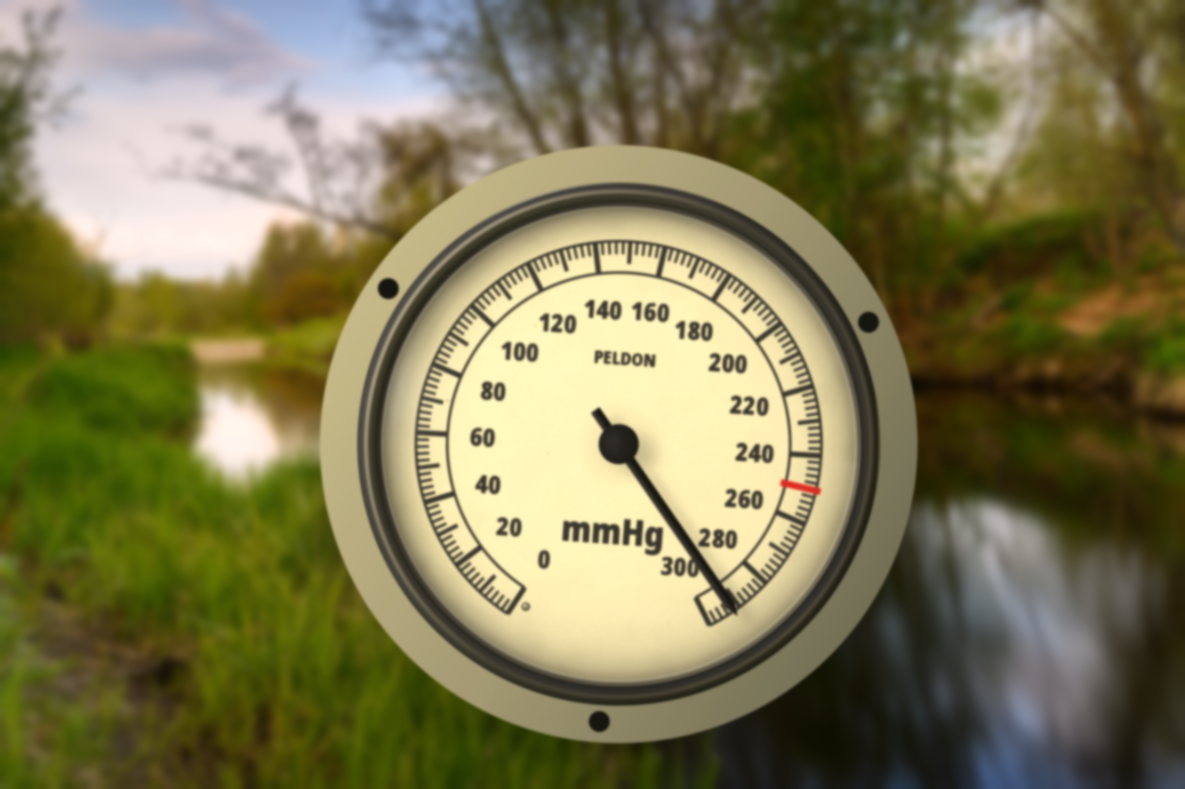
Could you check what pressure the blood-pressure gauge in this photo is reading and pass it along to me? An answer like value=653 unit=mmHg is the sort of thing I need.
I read value=292 unit=mmHg
